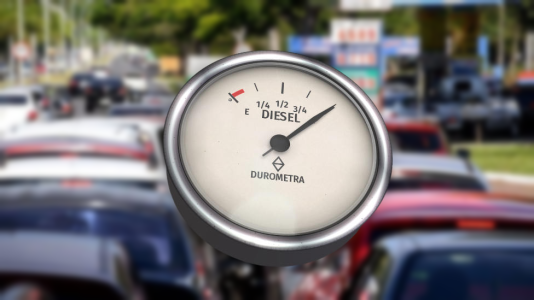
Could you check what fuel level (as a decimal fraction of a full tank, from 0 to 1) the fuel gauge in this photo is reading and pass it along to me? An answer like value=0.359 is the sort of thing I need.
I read value=1
